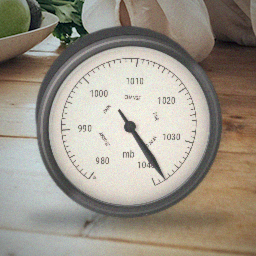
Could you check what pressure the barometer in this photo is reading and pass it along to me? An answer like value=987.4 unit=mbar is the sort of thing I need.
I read value=1038 unit=mbar
